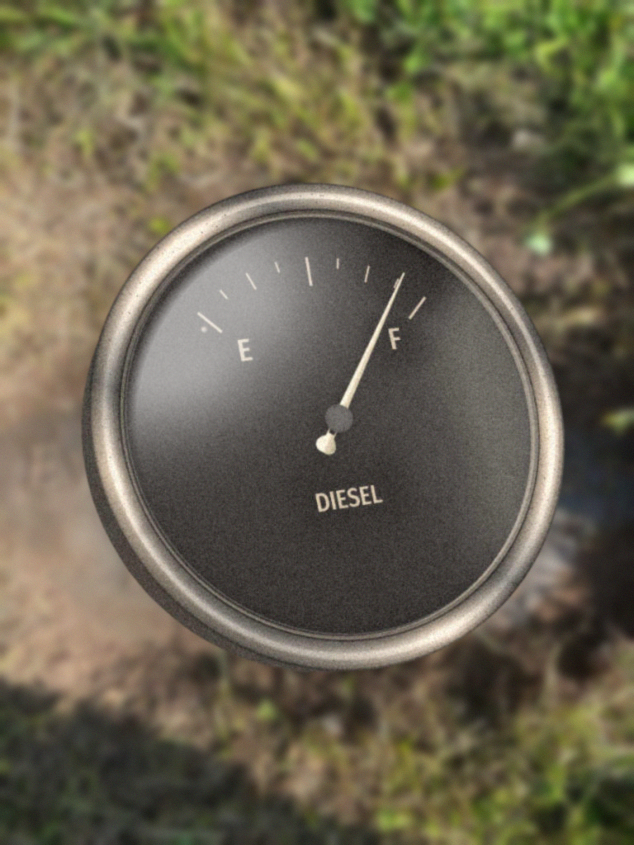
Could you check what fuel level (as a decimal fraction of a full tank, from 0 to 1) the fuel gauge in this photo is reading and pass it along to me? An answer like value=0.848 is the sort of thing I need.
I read value=0.875
